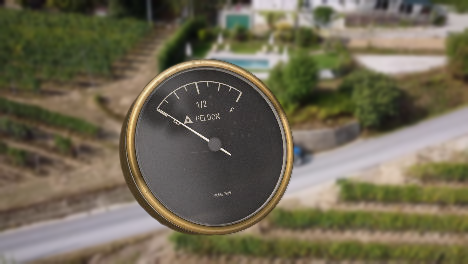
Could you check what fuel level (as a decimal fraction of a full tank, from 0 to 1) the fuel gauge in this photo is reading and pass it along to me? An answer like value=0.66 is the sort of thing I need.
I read value=0
